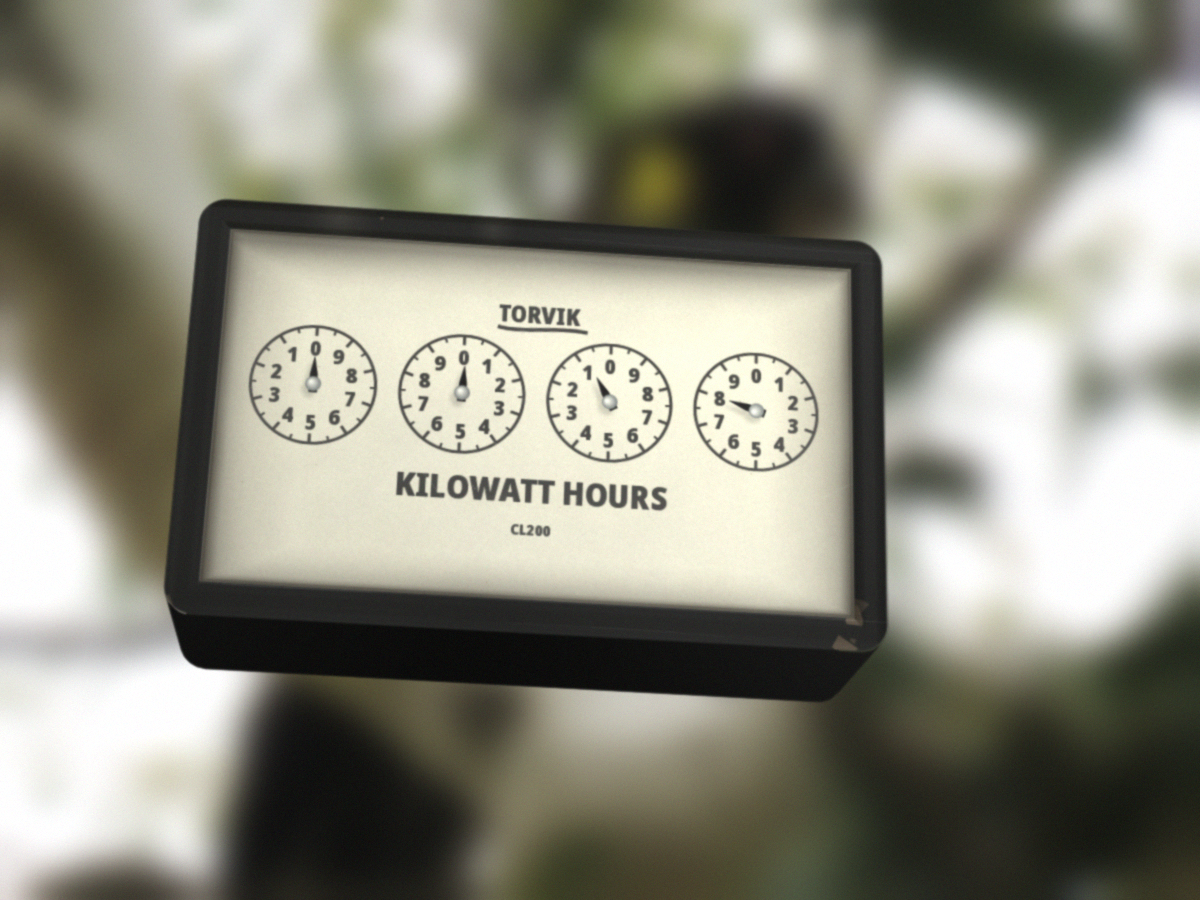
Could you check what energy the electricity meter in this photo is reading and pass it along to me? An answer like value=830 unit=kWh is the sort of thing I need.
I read value=8 unit=kWh
